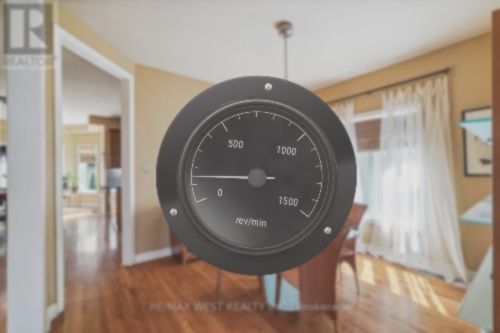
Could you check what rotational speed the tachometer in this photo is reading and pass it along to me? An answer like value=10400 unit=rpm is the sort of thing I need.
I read value=150 unit=rpm
